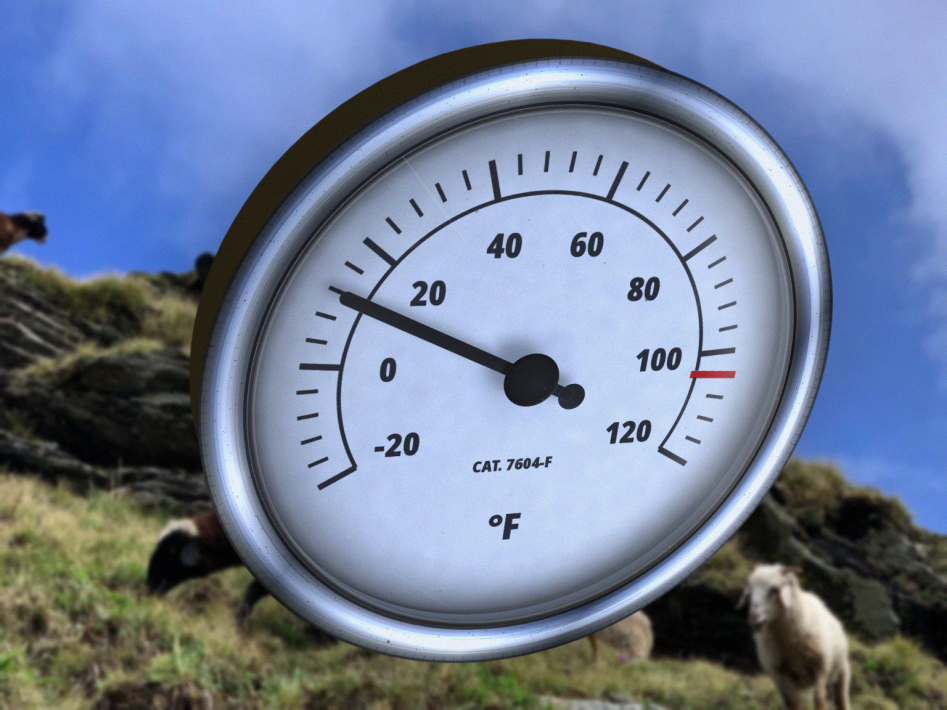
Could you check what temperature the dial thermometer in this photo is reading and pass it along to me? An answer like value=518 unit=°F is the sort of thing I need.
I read value=12 unit=°F
